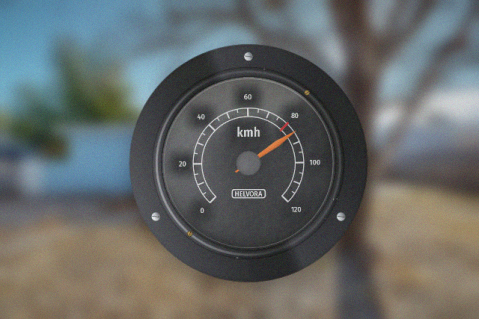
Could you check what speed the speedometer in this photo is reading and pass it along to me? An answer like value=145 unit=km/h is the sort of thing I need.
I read value=85 unit=km/h
